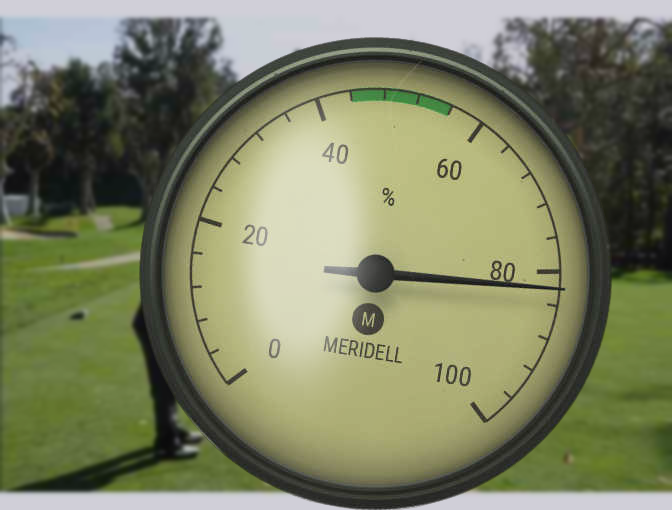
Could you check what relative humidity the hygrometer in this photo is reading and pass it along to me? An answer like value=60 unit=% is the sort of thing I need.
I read value=82 unit=%
